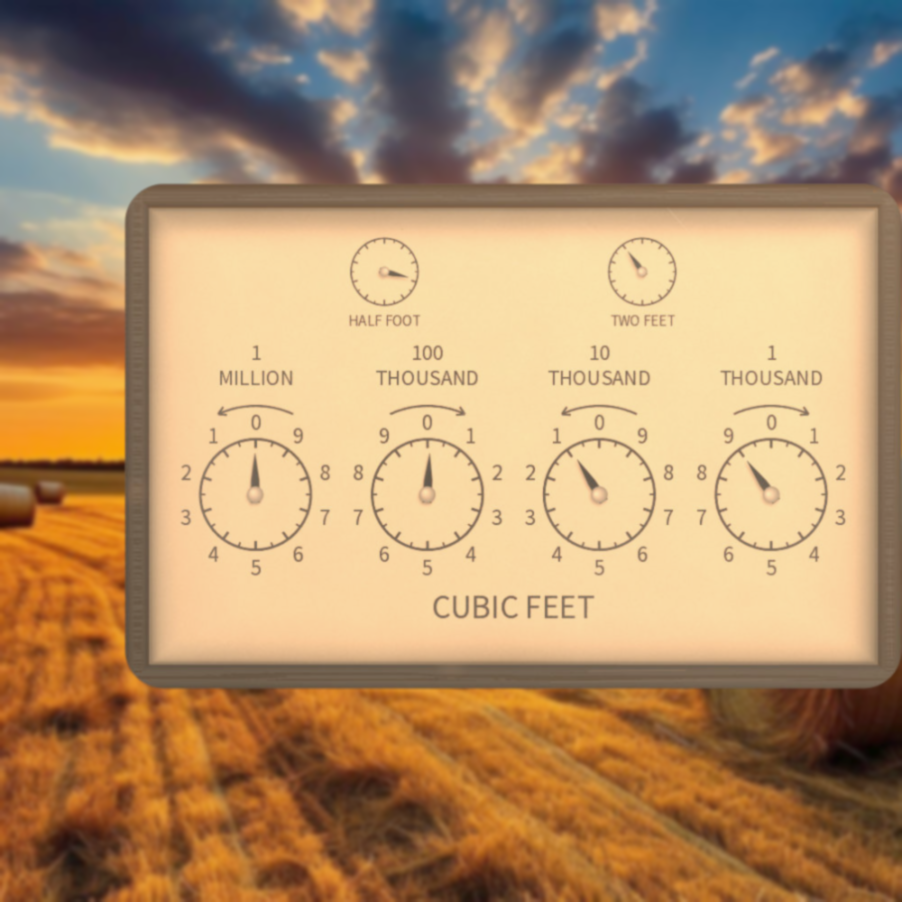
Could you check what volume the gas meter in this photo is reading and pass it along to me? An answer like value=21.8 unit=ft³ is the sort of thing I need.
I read value=900 unit=ft³
